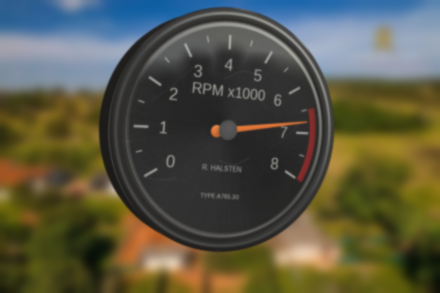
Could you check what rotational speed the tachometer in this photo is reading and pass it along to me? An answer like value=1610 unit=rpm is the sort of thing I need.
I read value=6750 unit=rpm
